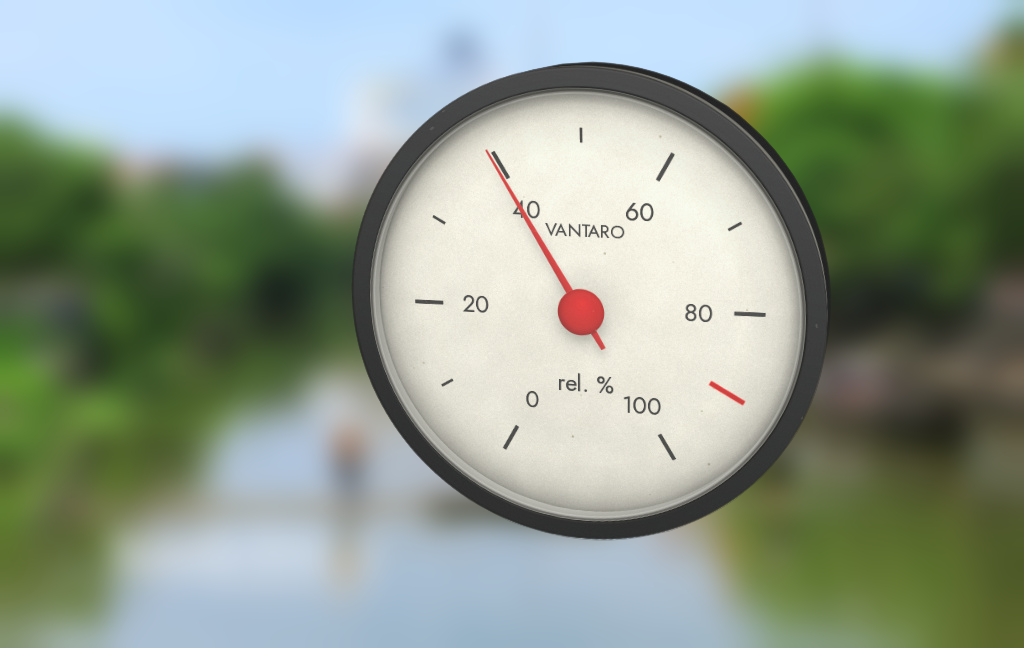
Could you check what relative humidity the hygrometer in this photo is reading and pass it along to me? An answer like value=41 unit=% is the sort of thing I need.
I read value=40 unit=%
